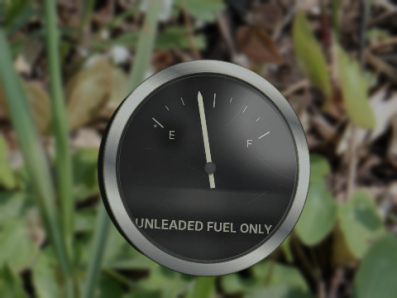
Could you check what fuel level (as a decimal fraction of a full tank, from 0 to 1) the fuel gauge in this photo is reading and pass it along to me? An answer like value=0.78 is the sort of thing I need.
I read value=0.375
